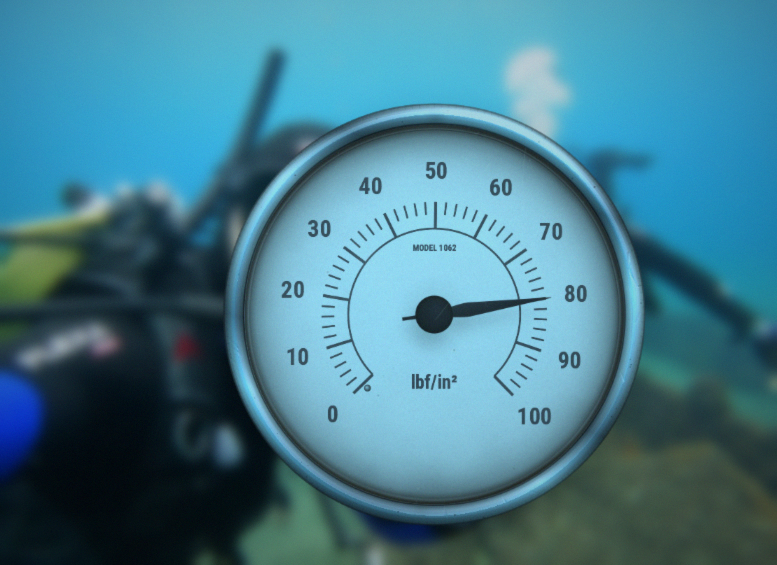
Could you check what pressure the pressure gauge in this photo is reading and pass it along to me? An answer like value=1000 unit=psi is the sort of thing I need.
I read value=80 unit=psi
